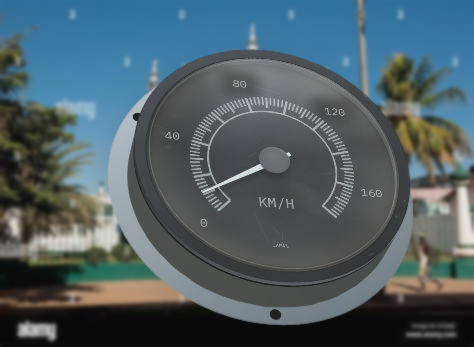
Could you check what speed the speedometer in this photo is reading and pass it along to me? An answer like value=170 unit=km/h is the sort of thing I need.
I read value=10 unit=km/h
